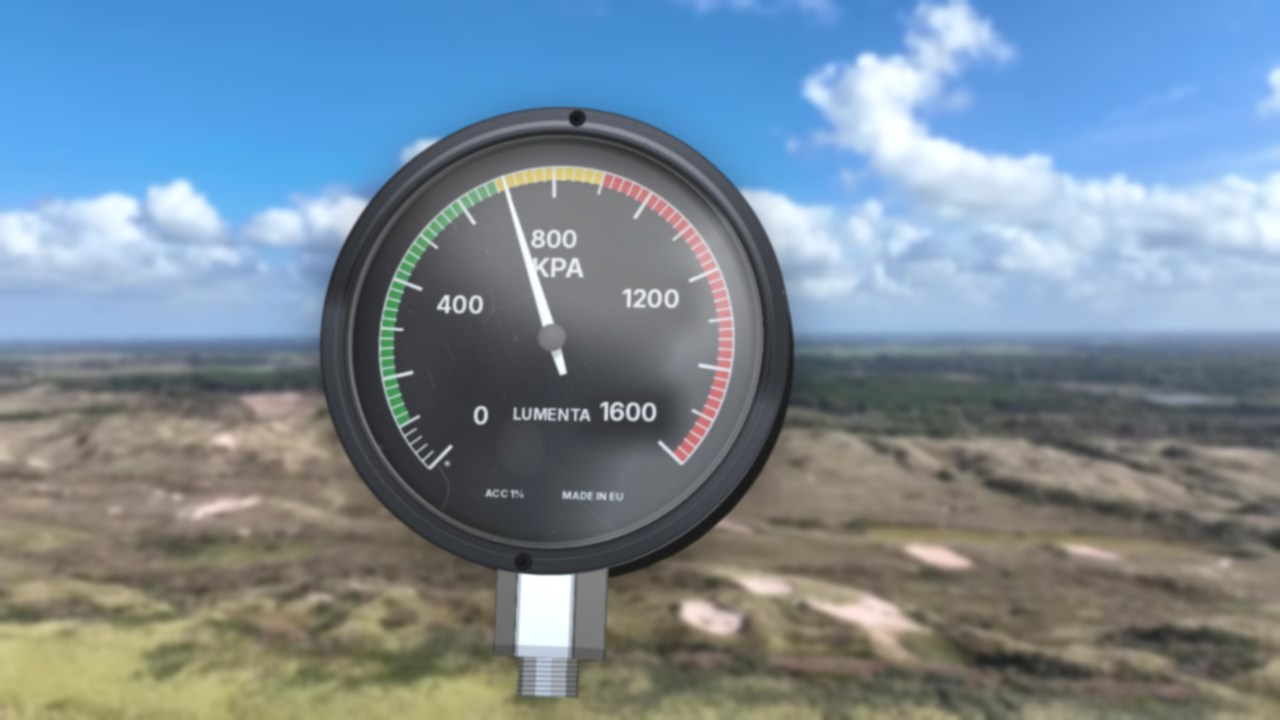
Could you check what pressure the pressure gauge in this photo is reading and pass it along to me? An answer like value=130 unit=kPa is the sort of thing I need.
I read value=700 unit=kPa
